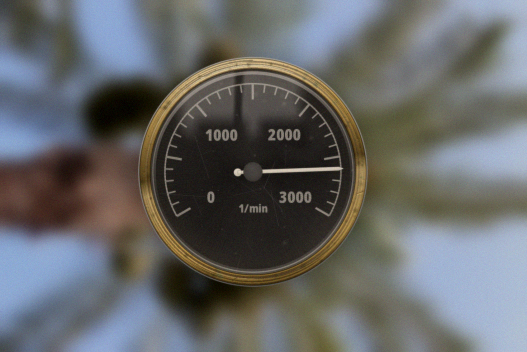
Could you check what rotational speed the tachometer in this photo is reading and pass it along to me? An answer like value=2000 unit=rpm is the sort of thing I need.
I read value=2600 unit=rpm
